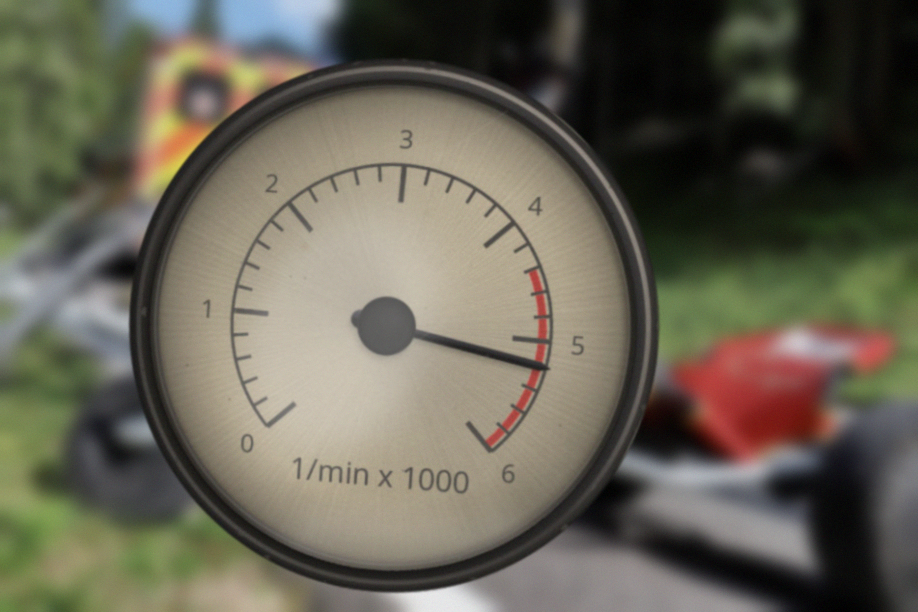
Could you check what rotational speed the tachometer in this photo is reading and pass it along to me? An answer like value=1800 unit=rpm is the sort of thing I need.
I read value=5200 unit=rpm
